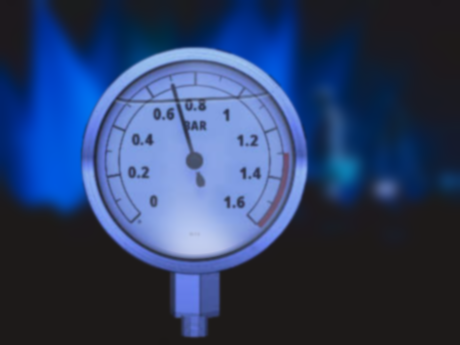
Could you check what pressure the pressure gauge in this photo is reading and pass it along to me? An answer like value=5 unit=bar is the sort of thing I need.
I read value=0.7 unit=bar
